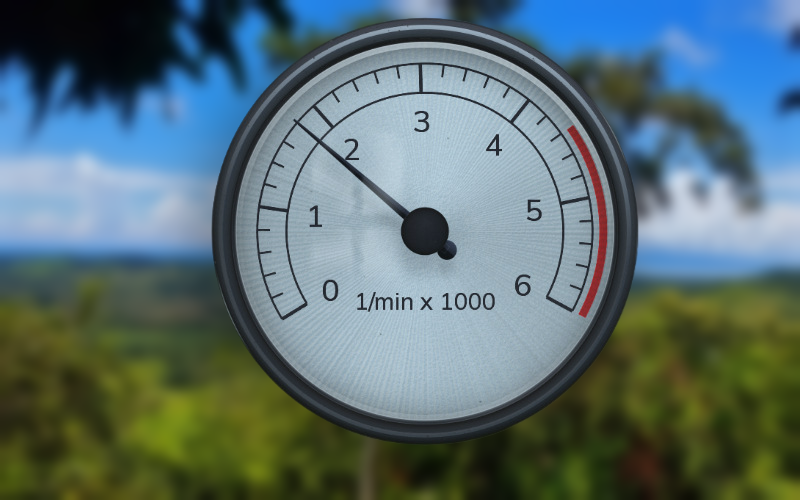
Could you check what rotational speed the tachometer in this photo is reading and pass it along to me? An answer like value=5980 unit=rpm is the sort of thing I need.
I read value=1800 unit=rpm
